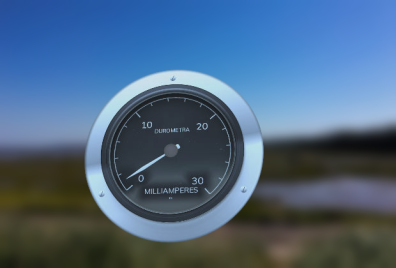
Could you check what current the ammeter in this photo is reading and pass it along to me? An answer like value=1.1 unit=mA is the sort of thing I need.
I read value=1 unit=mA
